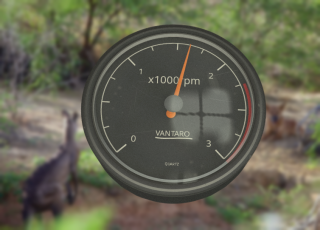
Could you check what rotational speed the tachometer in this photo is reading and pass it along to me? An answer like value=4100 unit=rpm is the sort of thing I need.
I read value=1625 unit=rpm
